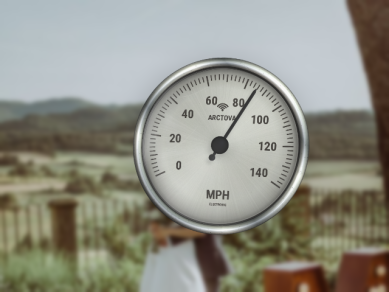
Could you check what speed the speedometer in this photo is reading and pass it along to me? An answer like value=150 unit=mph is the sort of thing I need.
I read value=86 unit=mph
